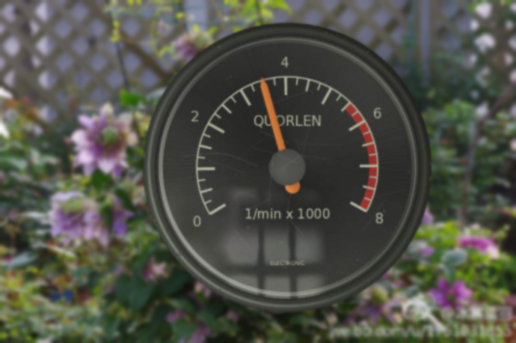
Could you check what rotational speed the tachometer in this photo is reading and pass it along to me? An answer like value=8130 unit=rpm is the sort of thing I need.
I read value=3500 unit=rpm
